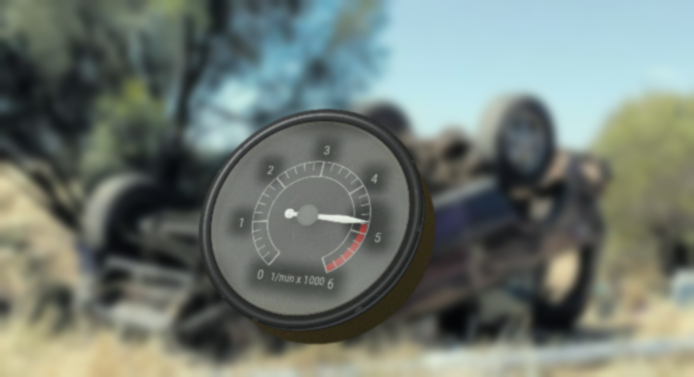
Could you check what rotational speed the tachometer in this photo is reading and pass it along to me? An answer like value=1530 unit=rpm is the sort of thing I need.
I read value=4800 unit=rpm
